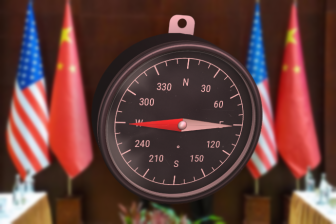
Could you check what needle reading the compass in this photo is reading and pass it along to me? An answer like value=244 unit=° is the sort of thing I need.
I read value=270 unit=°
